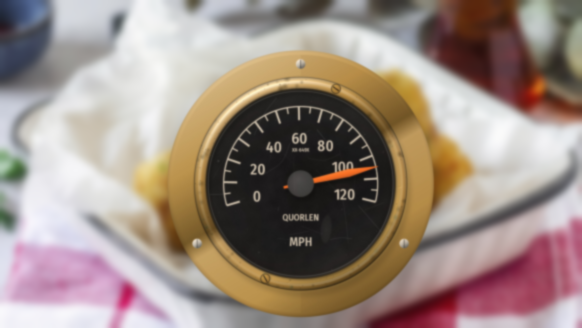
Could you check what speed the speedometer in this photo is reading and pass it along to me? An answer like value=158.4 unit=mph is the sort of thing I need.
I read value=105 unit=mph
